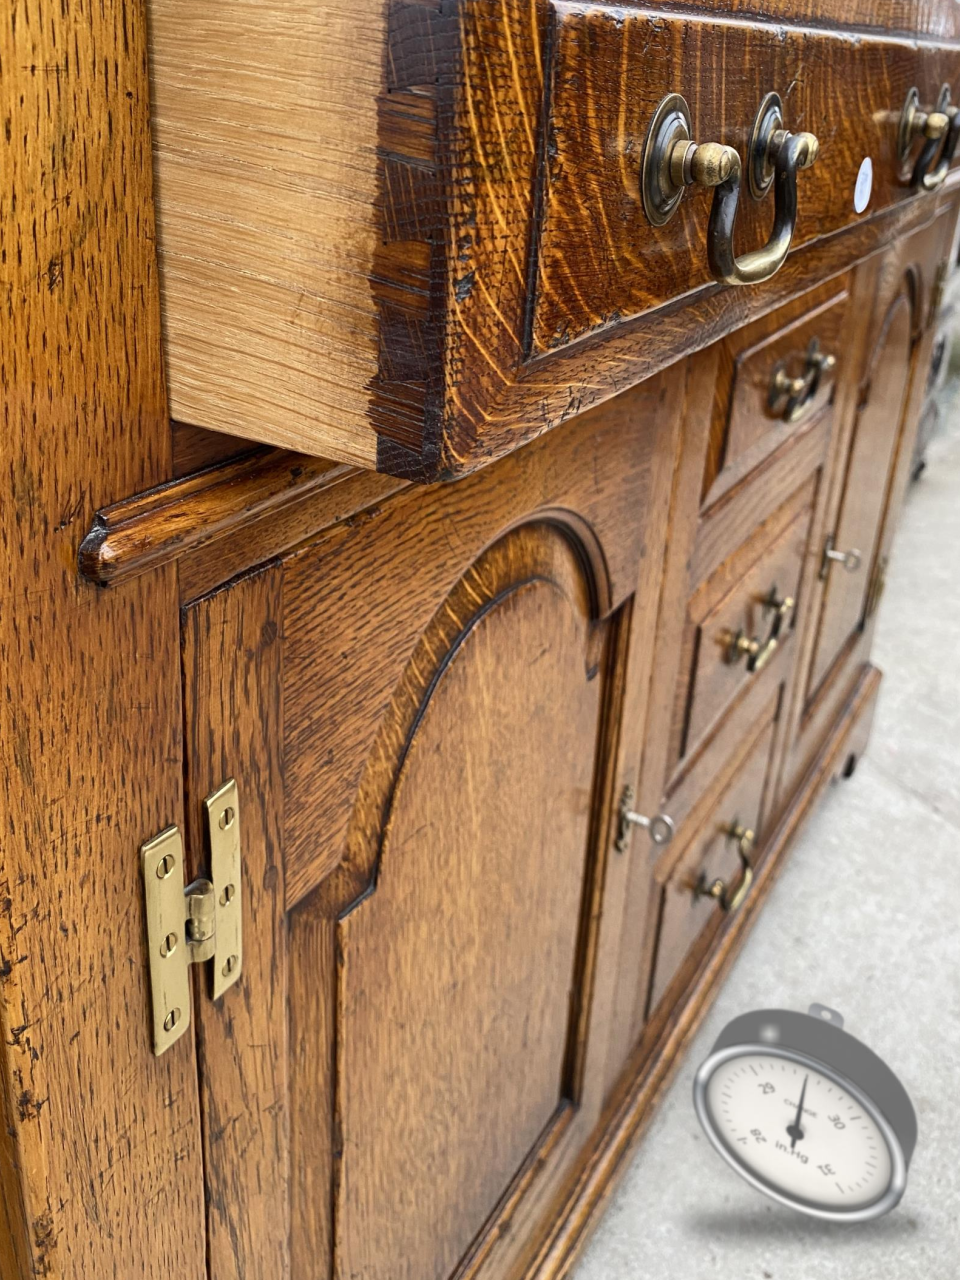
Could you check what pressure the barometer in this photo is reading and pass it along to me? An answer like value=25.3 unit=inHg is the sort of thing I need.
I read value=29.5 unit=inHg
